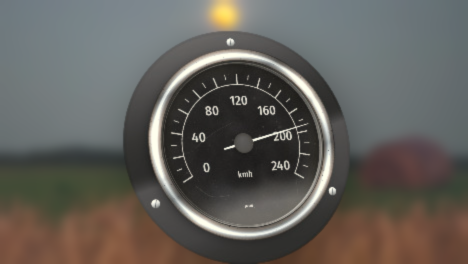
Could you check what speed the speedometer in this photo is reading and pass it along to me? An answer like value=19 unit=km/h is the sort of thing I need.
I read value=195 unit=km/h
